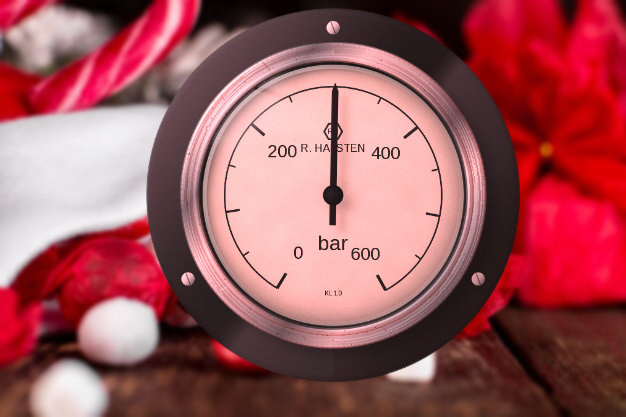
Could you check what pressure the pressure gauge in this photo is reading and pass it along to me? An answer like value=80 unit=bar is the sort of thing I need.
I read value=300 unit=bar
